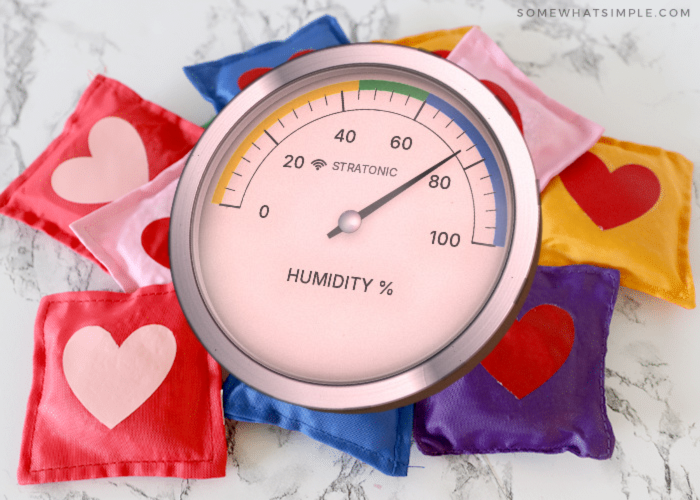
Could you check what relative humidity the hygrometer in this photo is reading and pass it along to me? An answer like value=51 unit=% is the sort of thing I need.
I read value=76 unit=%
